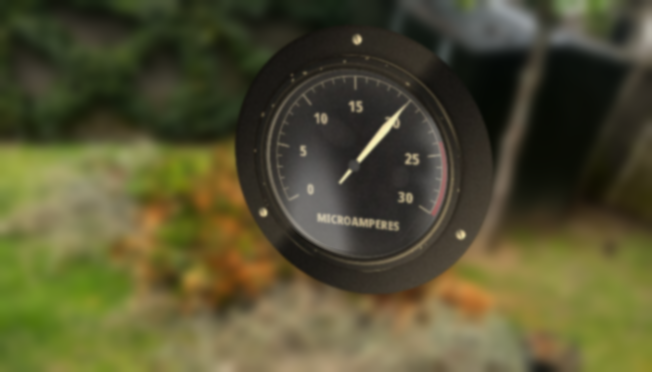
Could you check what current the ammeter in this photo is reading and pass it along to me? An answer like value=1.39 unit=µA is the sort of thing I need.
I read value=20 unit=µA
